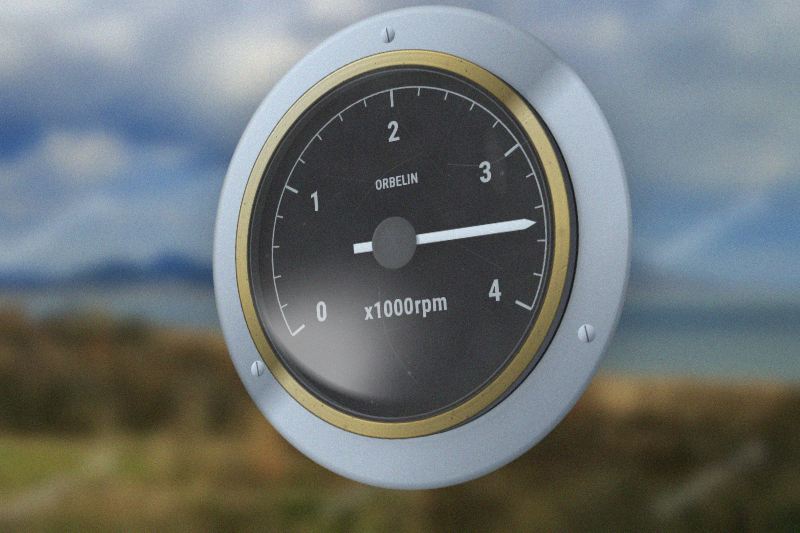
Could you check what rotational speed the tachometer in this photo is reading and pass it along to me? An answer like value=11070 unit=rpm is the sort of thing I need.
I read value=3500 unit=rpm
